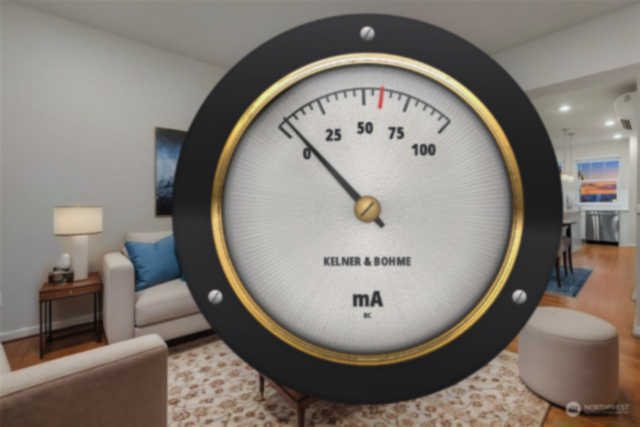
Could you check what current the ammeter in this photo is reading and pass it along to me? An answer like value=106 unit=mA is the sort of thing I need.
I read value=5 unit=mA
